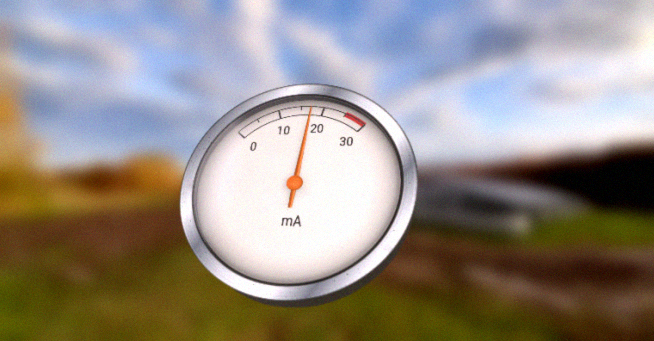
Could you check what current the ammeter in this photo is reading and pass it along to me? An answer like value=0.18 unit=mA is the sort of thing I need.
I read value=17.5 unit=mA
